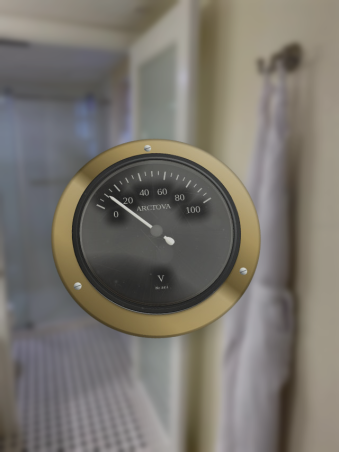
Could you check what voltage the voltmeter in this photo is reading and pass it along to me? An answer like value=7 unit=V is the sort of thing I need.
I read value=10 unit=V
